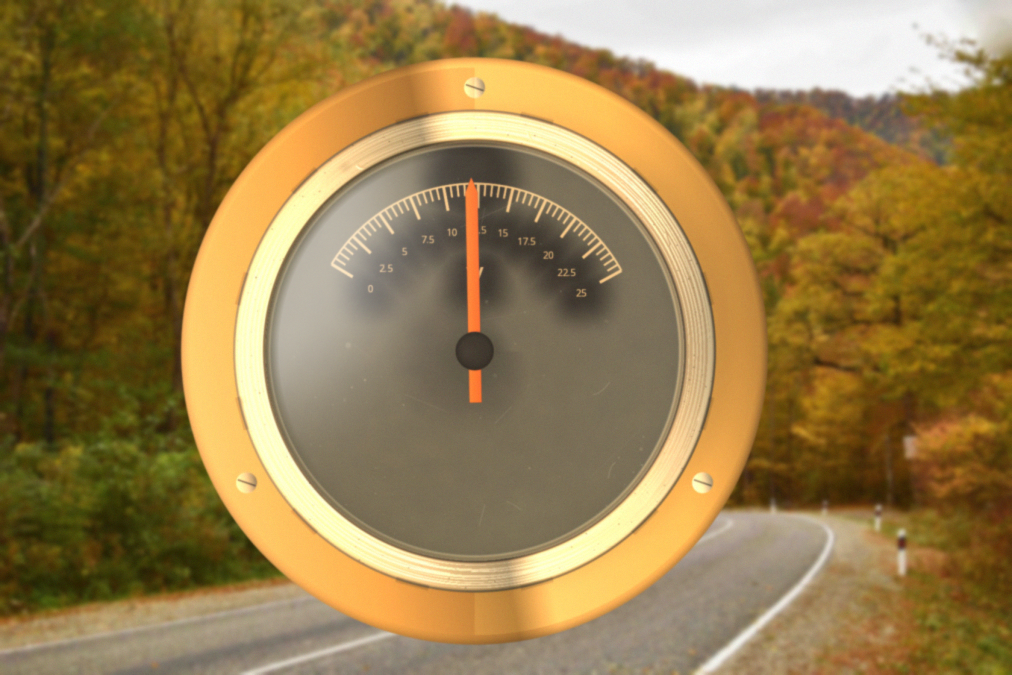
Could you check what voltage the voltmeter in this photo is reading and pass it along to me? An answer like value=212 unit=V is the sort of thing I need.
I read value=12 unit=V
